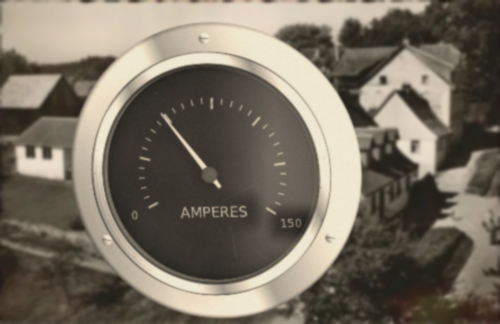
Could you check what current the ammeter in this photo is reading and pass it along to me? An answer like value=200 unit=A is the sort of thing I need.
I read value=50 unit=A
